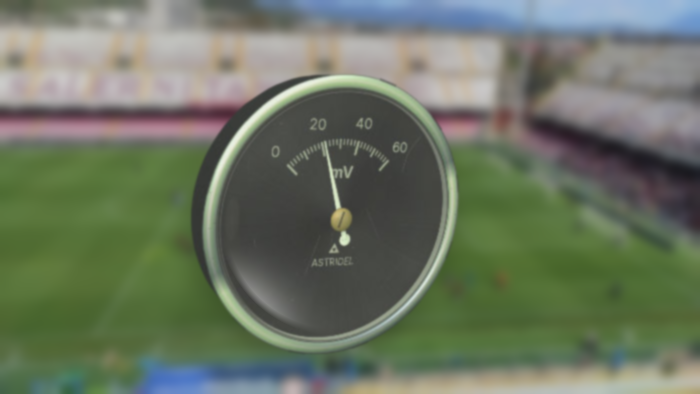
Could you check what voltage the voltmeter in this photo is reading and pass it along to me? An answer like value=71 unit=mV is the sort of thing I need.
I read value=20 unit=mV
